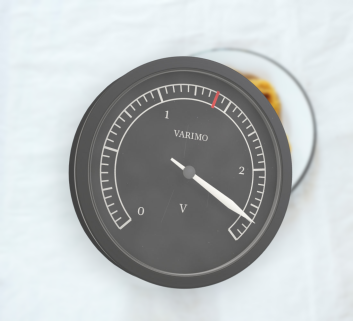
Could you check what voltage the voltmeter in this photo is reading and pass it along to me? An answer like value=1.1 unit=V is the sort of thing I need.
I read value=2.35 unit=V
